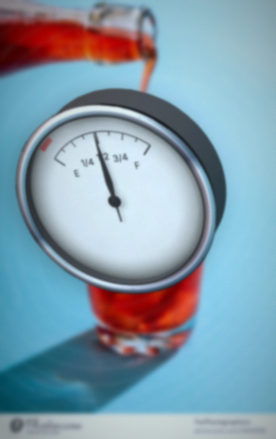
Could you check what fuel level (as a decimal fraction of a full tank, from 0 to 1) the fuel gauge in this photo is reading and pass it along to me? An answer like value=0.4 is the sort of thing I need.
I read value=0.5
